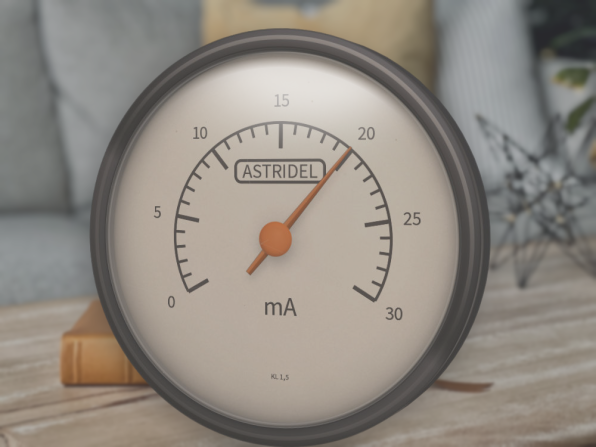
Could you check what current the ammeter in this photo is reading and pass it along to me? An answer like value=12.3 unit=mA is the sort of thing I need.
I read value=20 unit=mA
